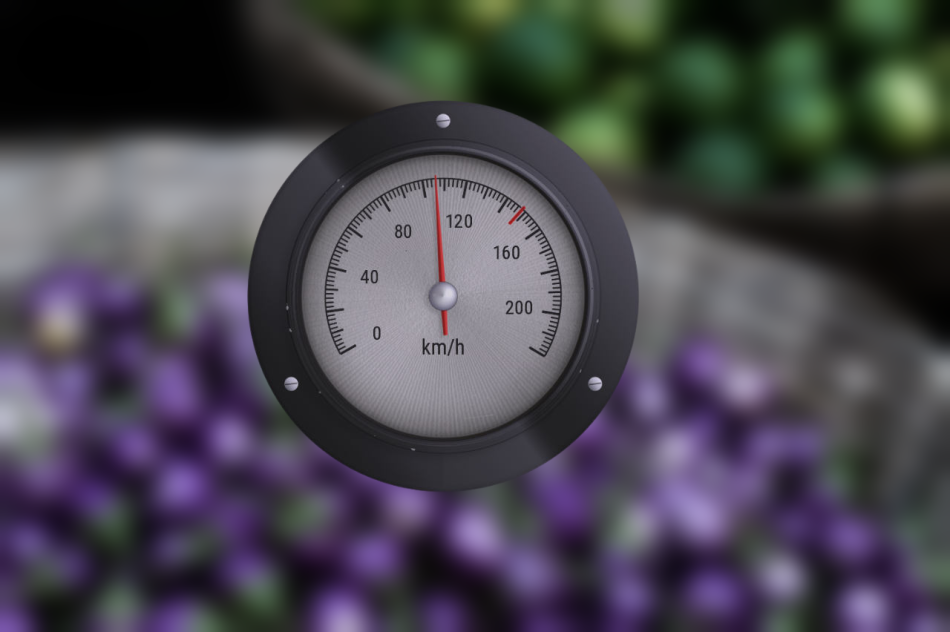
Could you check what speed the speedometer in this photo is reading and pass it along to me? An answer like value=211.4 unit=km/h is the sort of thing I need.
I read value=106 unit=km/h
